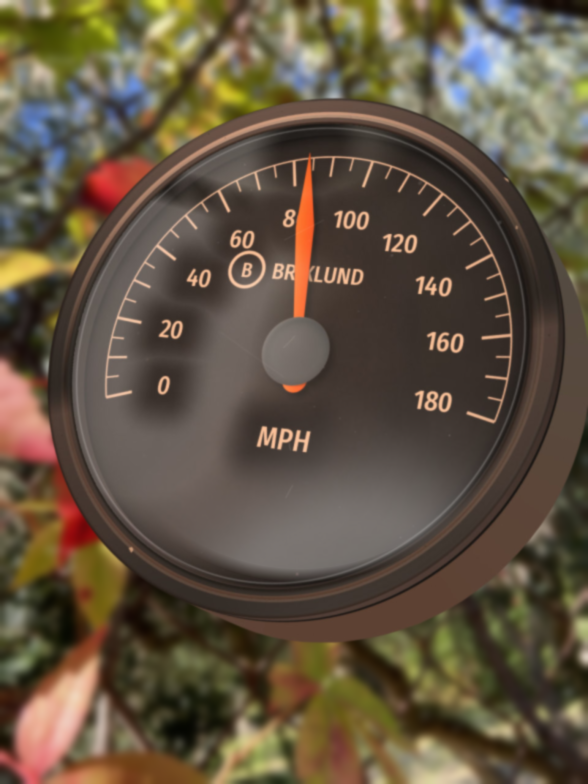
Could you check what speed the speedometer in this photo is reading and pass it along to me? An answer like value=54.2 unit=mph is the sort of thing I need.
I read value=85 unit=mph
